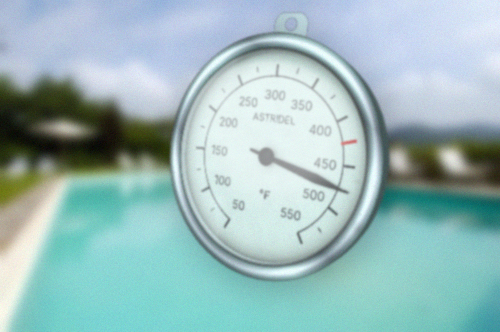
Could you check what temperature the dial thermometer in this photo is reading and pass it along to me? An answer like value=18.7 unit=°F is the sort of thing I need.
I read value=475 unit=°F
